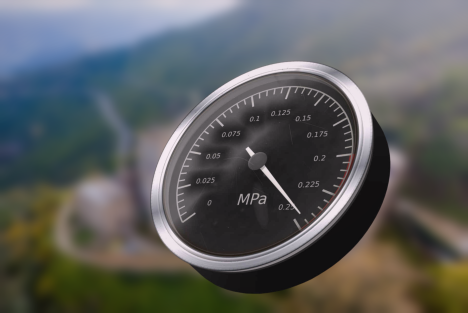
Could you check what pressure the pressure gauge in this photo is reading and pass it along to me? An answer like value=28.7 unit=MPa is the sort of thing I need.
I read value=0.245 unit=MPa
